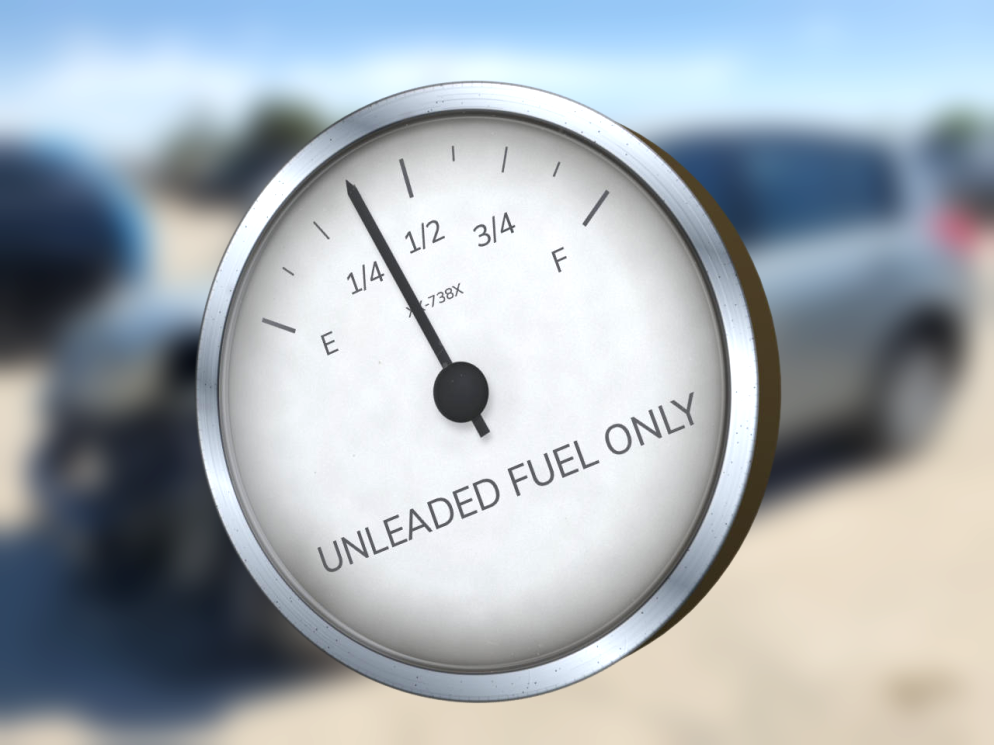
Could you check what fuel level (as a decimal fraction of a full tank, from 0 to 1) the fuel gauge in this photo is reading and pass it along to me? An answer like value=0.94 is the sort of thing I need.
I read value=0.375
